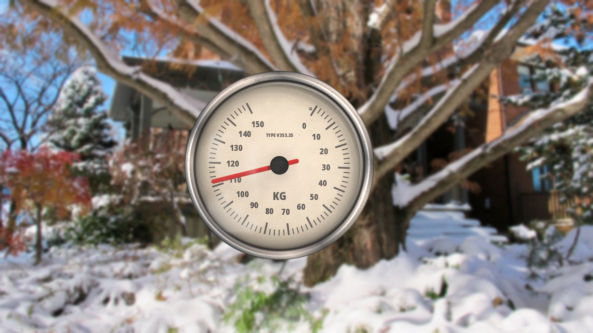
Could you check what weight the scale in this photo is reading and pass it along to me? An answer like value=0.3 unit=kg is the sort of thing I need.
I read value=112 unit=kg
